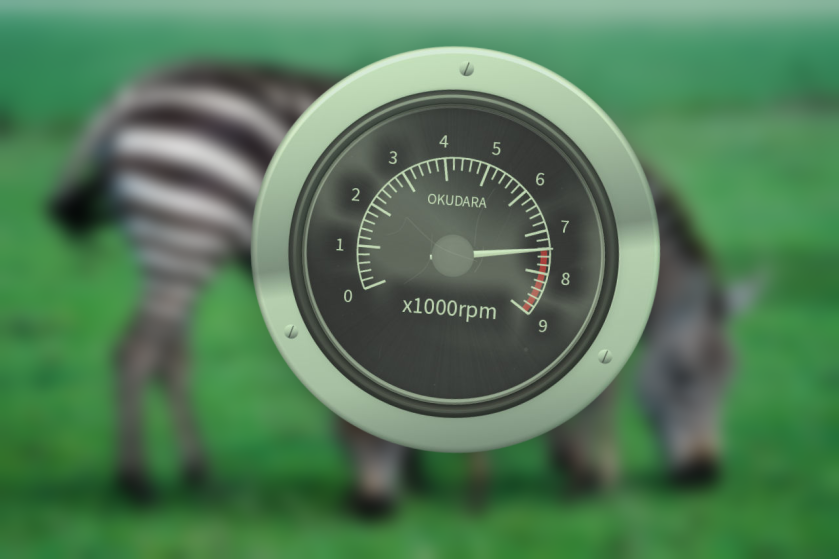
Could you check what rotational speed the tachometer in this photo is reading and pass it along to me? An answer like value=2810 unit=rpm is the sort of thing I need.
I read value=7400 unit=rpm
